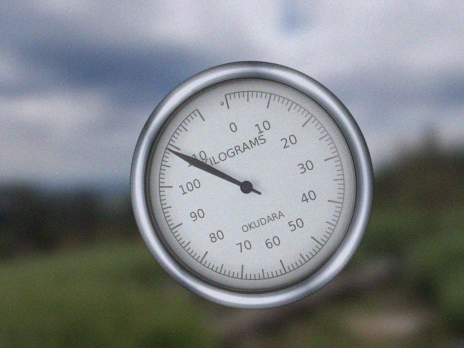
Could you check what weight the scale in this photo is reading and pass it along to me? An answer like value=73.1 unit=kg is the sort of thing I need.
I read value=109 unit=kg
